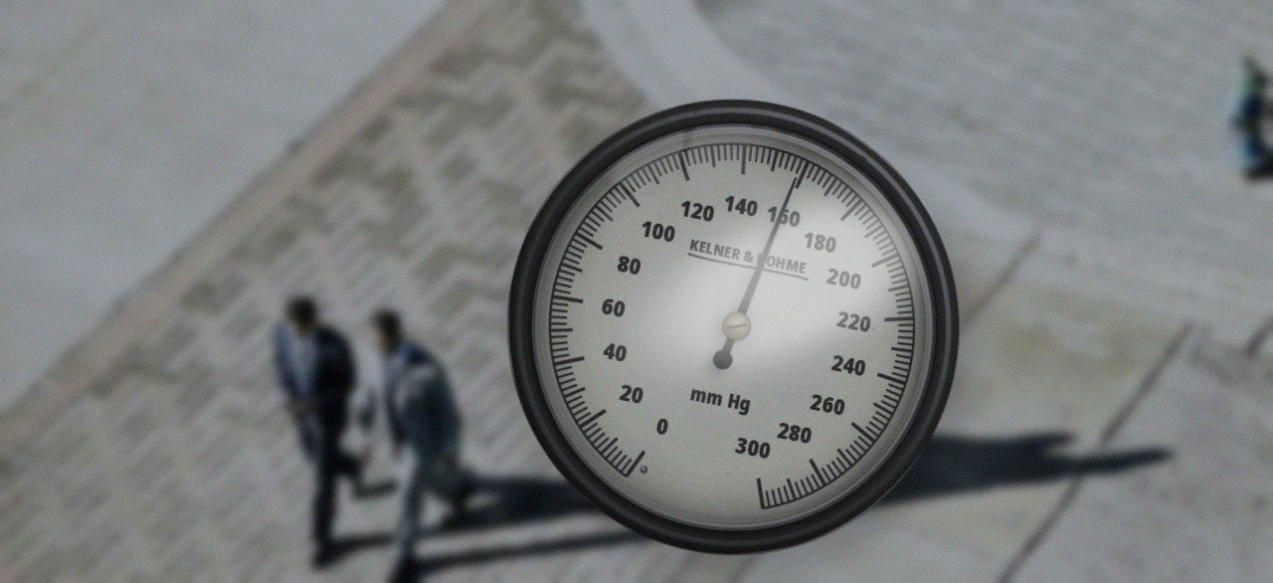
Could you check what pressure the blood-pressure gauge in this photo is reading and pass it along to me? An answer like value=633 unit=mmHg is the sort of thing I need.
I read value=158 unit=mmHg
